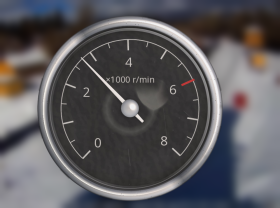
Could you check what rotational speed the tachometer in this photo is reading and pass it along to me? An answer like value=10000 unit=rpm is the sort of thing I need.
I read value=2750 unit=rpm
